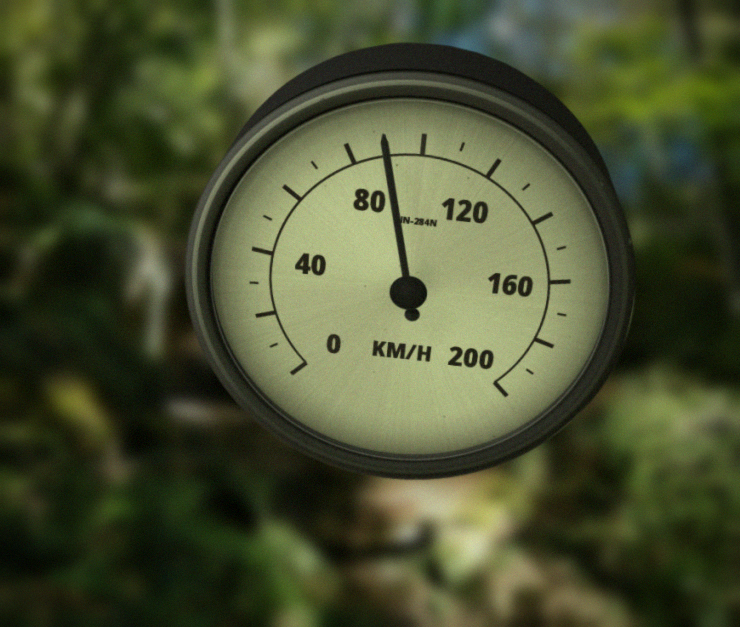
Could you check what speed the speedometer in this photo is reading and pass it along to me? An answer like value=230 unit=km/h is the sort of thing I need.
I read value=90 unit=km/h
